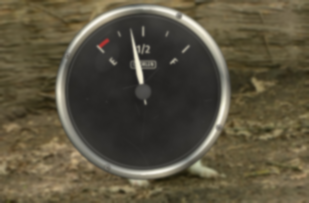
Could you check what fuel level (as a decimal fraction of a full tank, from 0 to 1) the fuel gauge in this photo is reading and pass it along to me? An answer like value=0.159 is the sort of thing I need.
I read value=0.375
